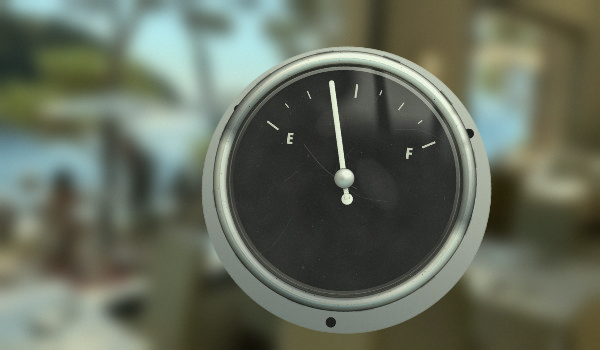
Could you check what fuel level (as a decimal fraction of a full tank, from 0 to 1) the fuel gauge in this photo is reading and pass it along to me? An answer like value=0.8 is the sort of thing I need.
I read value=0.375
